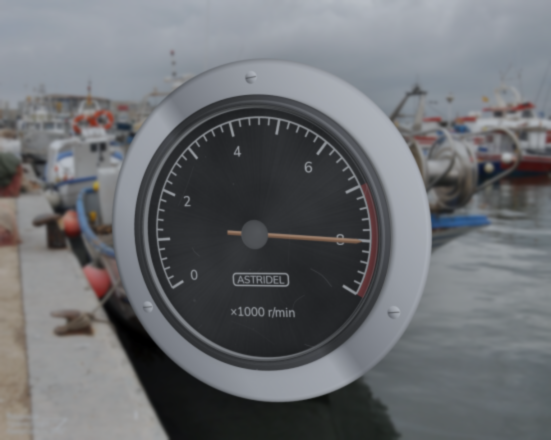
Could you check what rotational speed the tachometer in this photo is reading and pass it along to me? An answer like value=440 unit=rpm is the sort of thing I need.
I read value=8000 unit=rpm
